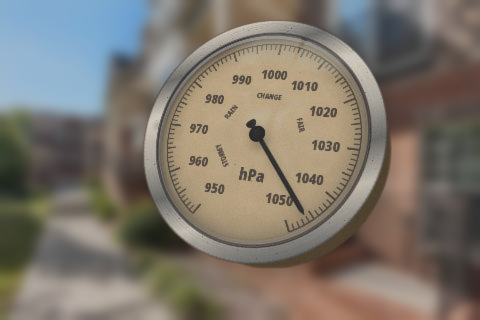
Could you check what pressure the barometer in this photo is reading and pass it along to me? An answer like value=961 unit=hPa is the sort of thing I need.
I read value=1046 unit=hPa
